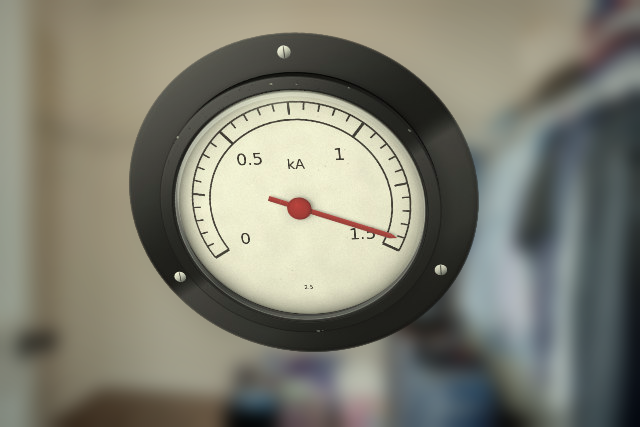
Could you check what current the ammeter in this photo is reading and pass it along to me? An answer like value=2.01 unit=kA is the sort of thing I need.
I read value=1.45 unit=kA
